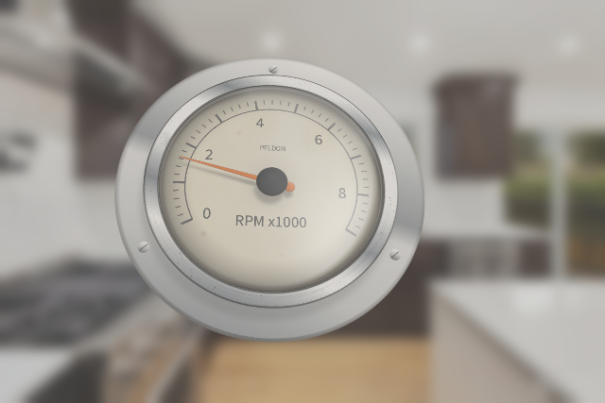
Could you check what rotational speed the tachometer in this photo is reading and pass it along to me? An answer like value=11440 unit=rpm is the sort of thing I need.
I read value=1600 unit=rpm
